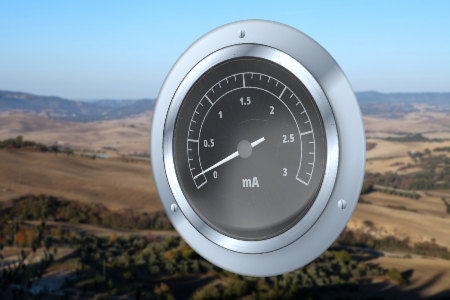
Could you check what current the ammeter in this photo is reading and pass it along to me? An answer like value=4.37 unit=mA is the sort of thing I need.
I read value=0.1 unit=mA
